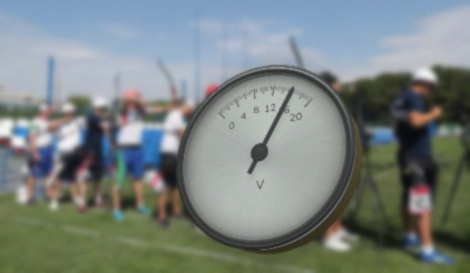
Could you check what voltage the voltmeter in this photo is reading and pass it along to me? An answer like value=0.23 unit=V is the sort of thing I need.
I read value=16 unit=V
